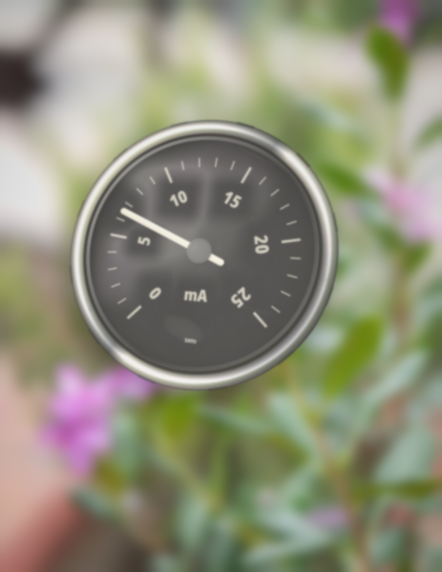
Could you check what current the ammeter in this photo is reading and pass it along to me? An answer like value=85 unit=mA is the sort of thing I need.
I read value=6.5 unit=mA
